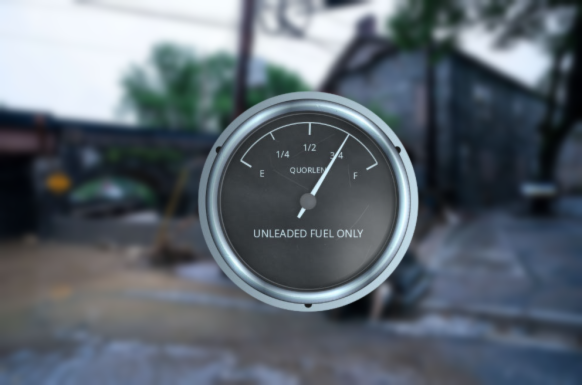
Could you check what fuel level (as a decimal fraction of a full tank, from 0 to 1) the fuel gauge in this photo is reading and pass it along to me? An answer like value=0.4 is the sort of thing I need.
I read value=0.75
